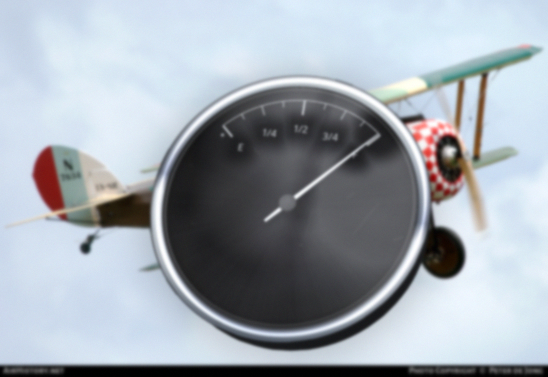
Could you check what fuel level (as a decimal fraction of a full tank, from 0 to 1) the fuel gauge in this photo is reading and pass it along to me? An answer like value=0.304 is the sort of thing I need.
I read value=1
